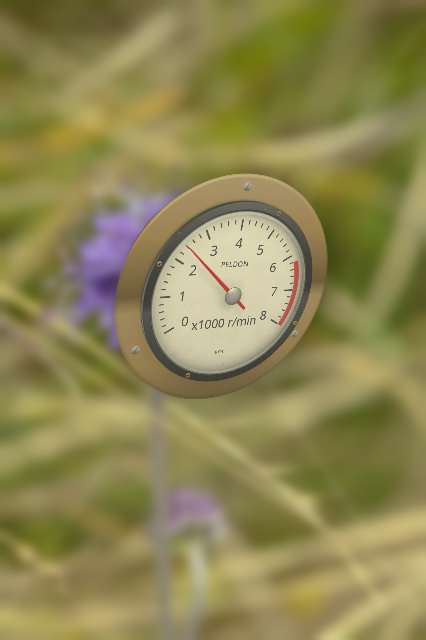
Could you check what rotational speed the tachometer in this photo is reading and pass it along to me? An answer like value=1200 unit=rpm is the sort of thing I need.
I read value=2400 unit=rpm
